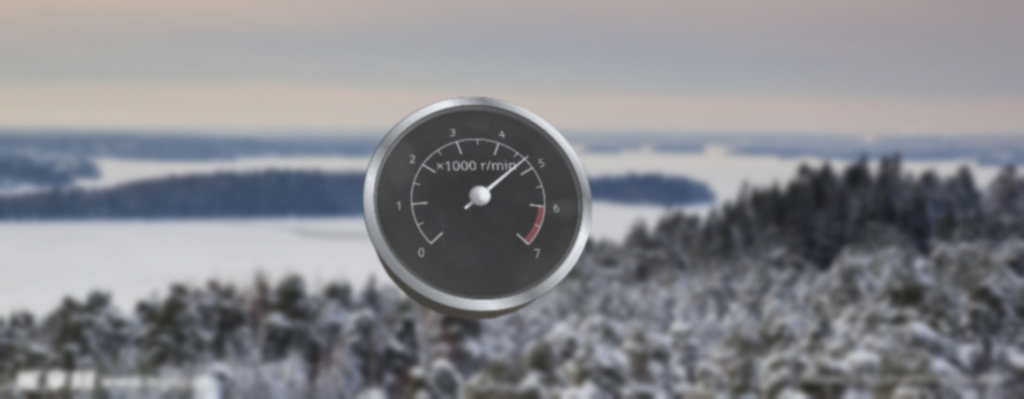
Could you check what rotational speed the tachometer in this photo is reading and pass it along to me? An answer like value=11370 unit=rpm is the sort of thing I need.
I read value=4750 unit=rpm
